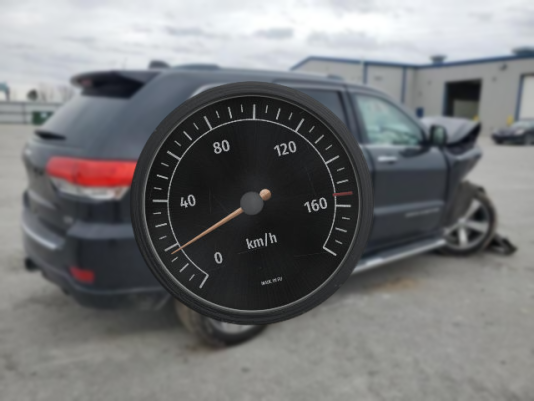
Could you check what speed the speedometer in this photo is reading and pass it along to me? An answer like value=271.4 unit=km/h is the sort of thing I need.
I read value=17.5 unit=km/h
